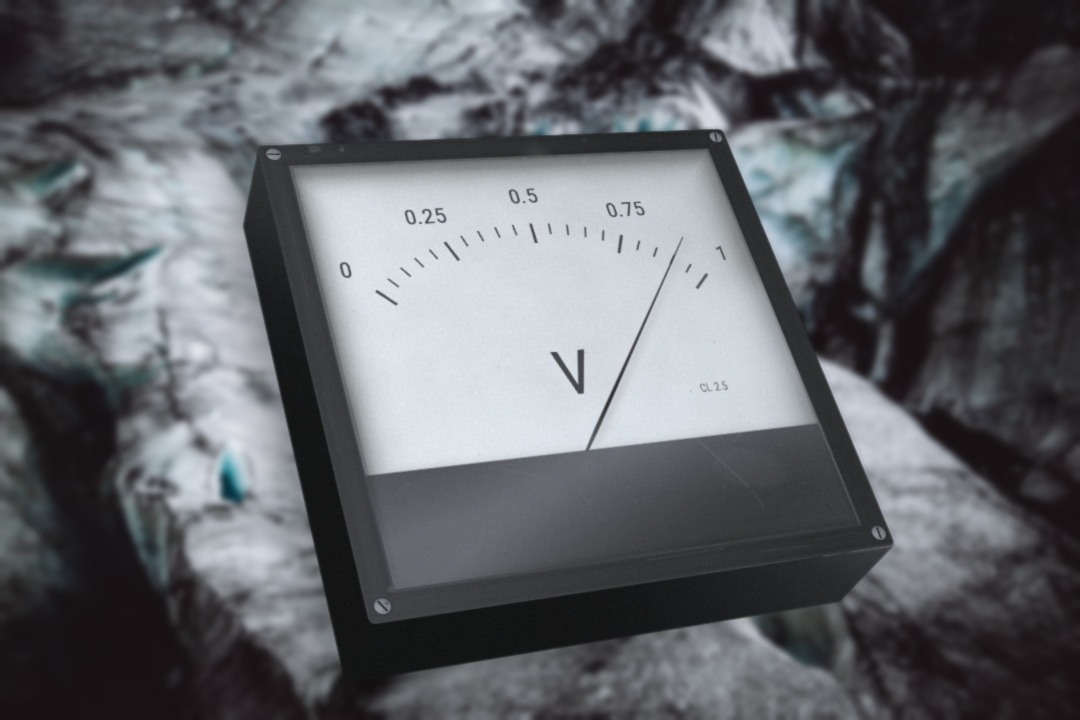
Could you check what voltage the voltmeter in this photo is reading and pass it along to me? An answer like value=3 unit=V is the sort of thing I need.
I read value=0.9 unit=V
